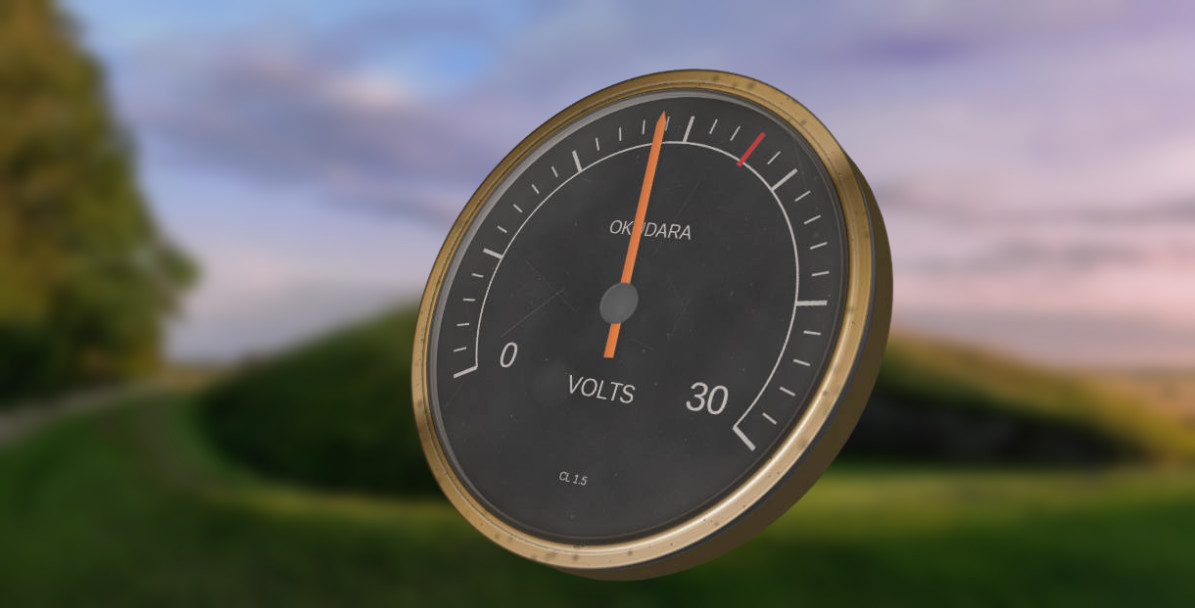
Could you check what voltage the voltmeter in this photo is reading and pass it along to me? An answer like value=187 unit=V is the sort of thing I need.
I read value=14 unit=V
